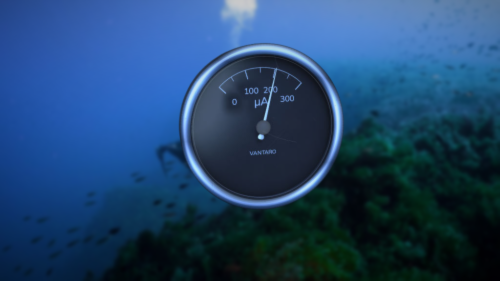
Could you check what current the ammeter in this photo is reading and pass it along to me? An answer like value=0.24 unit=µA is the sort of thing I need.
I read value=200 unit=µA
